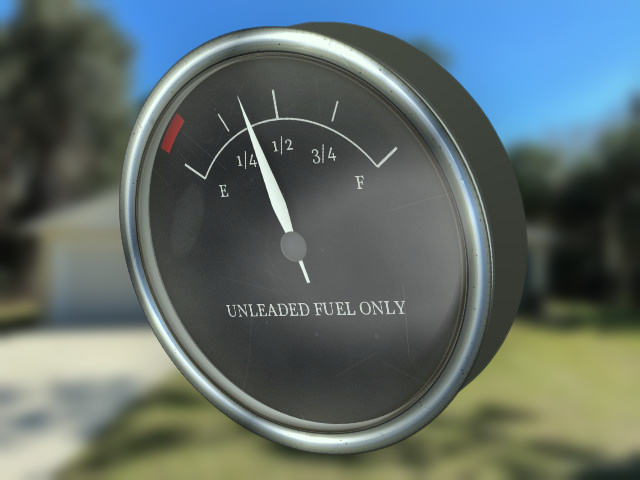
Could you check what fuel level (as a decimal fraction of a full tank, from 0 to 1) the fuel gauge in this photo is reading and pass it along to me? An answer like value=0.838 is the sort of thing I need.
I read value=0.375
